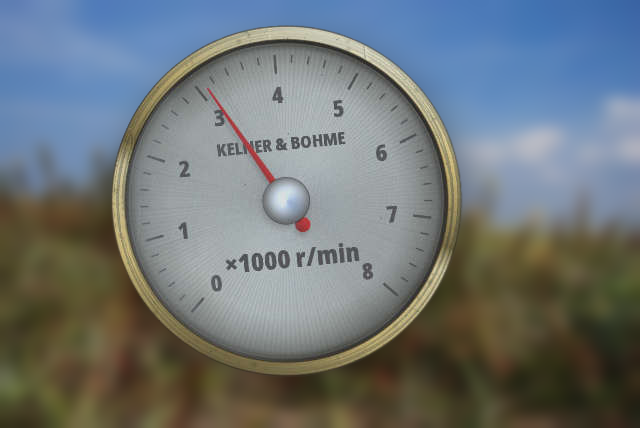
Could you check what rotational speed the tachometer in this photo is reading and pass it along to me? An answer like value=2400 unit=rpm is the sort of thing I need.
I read value=3100 unit=rpm
